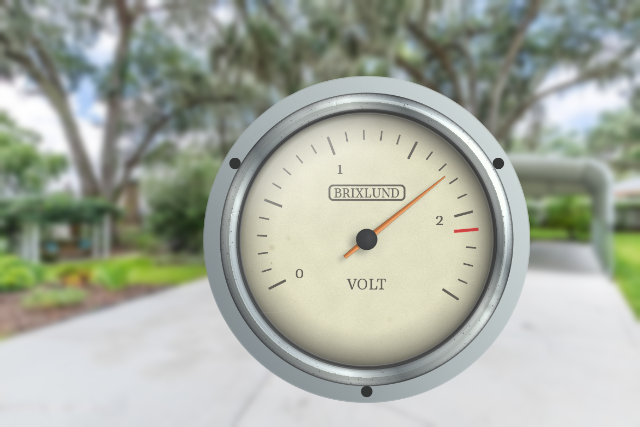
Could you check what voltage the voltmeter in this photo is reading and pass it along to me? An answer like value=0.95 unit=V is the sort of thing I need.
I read value=1.75 unit=V
